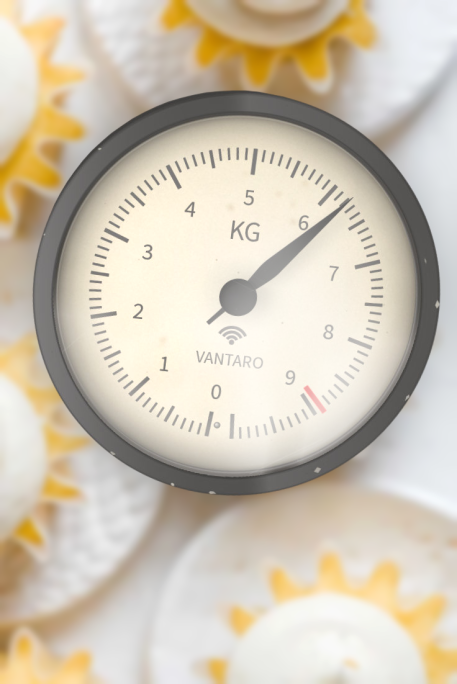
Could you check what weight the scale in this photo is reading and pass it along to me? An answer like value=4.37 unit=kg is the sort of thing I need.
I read value=6.2 unit=kg
